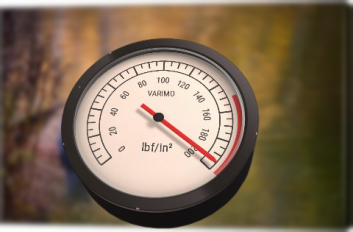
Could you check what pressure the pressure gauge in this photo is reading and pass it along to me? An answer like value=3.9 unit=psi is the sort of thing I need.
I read value=195 unit=psi
